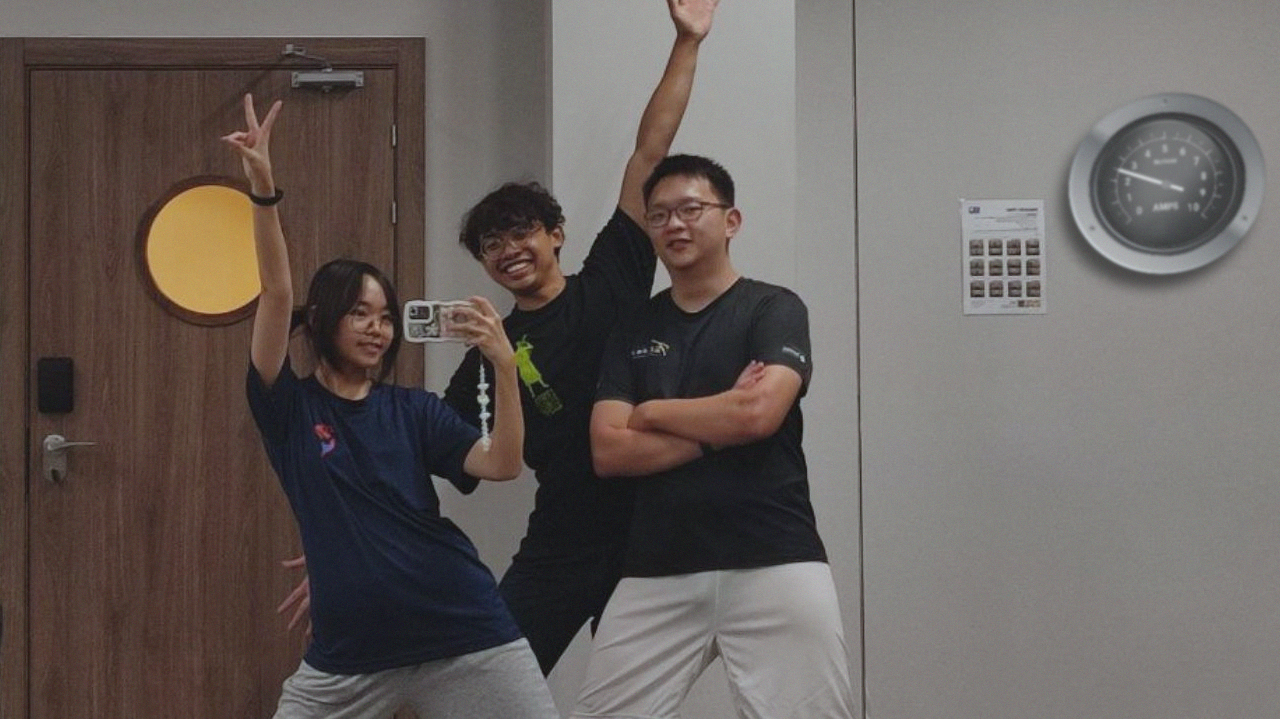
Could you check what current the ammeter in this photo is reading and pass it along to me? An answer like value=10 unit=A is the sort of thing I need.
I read value=2.5 unit=A
